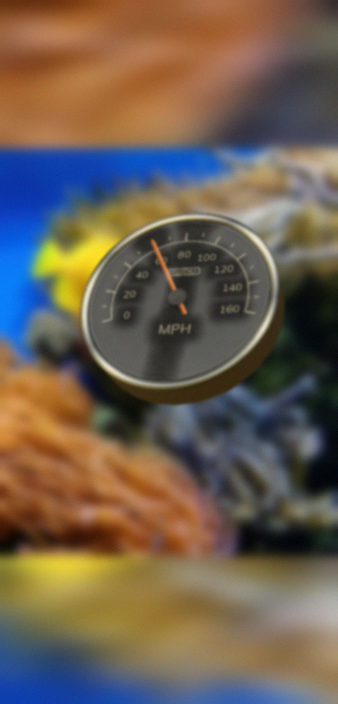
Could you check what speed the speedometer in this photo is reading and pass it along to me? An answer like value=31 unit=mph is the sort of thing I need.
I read value=60 unit=mph
